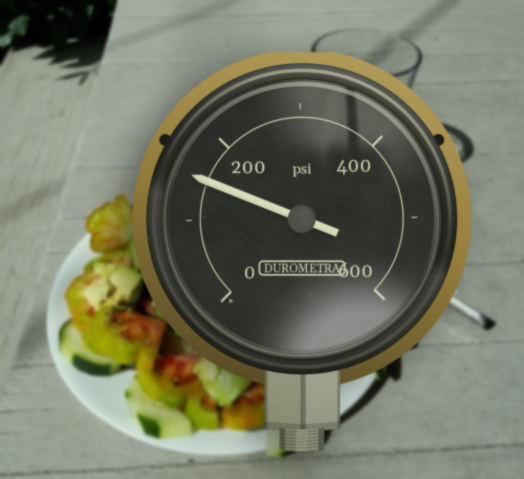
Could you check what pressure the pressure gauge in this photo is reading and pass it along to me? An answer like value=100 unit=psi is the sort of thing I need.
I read value=150 unit=psi
